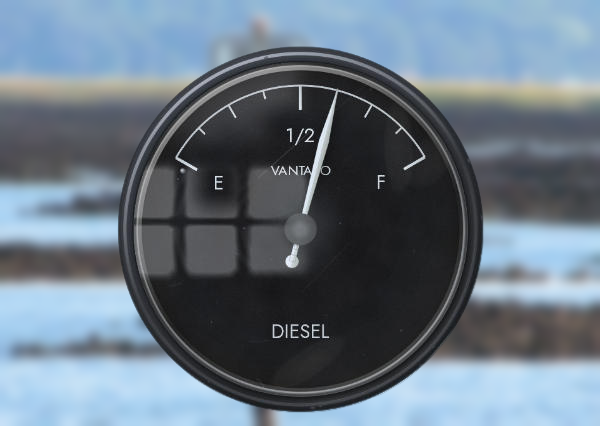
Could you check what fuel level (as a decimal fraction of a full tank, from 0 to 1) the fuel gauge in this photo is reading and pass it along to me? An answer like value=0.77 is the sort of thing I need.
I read value=0.625
